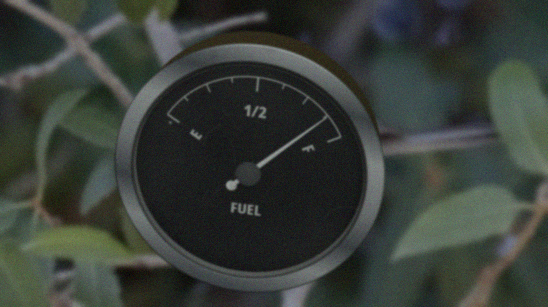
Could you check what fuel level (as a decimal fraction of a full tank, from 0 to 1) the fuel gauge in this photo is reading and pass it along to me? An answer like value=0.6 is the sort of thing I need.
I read value=0.875
